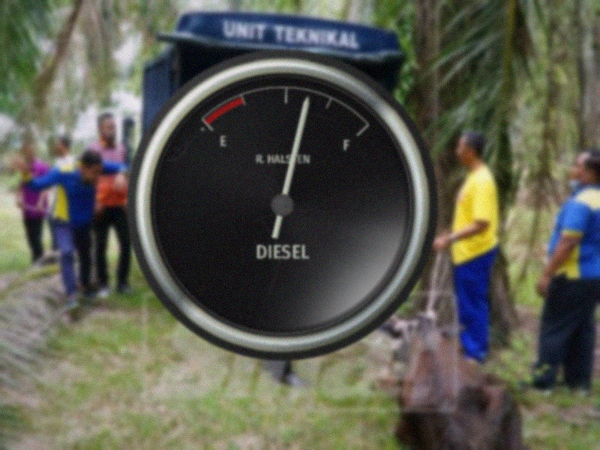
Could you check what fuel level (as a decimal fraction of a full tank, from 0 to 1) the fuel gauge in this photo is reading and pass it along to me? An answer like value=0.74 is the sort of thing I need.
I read value=0.625
